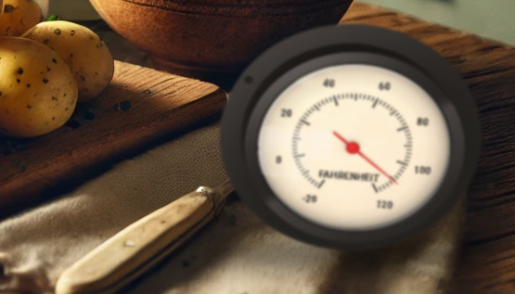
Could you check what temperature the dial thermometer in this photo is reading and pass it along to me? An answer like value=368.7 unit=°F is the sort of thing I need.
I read value=110 unit=°F
